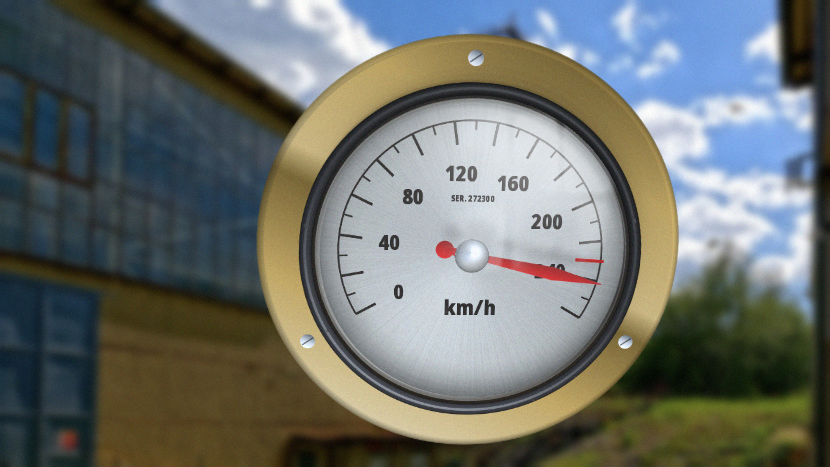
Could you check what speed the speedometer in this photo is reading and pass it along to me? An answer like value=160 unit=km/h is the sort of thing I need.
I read value=240 unit=km/h
